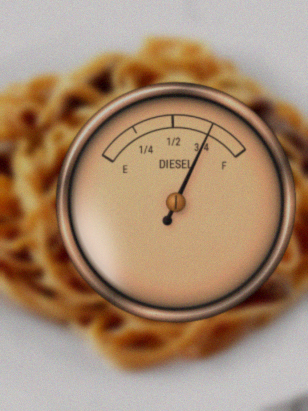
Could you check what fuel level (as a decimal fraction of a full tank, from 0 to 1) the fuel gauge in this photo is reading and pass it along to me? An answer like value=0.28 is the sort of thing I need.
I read value=0.75
